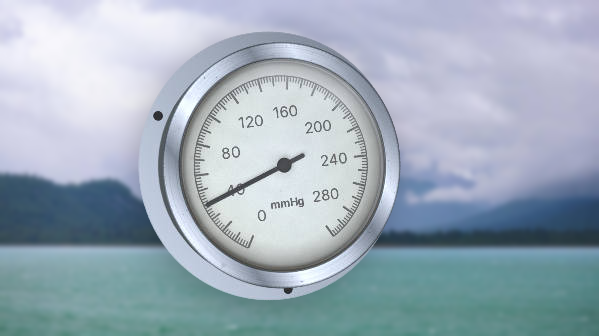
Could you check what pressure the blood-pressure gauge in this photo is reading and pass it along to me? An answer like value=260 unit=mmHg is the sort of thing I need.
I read value=40 unit=mmHg
